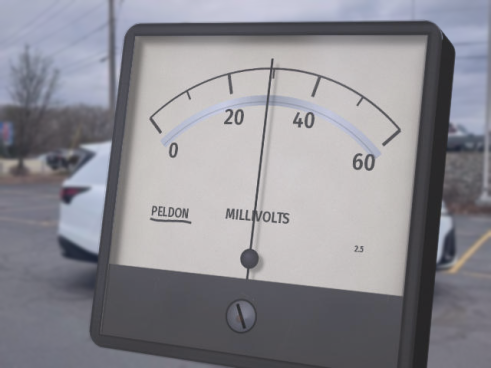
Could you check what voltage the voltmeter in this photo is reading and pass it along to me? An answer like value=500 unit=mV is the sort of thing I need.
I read value=30 unit=mV
